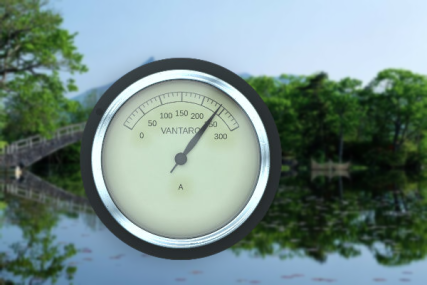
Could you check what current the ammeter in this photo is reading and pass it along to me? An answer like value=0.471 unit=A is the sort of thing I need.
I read value=240 unit=A
